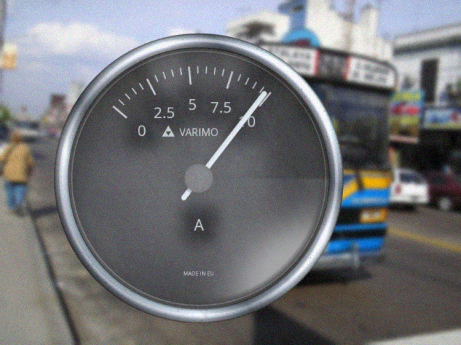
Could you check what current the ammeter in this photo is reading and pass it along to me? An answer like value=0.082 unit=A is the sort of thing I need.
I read value=9.75 unit=A
